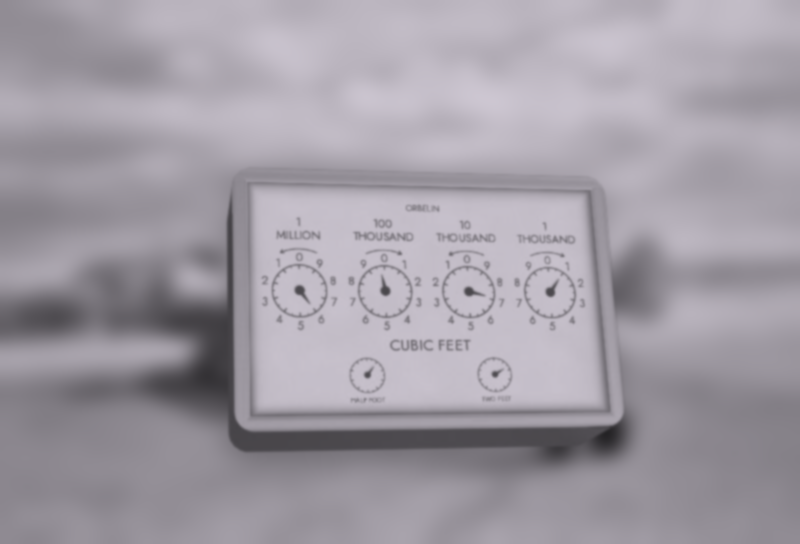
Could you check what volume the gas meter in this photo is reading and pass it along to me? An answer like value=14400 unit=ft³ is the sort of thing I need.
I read value=597100 unit=ft³
